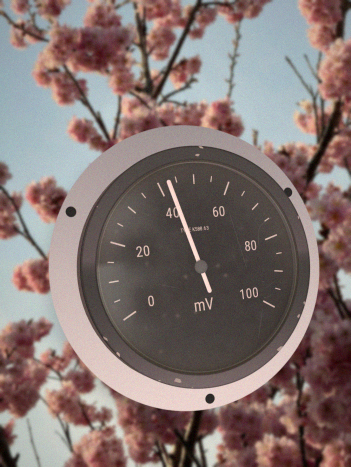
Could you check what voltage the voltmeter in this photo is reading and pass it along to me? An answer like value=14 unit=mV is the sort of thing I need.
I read value=42.5 unit=mV
